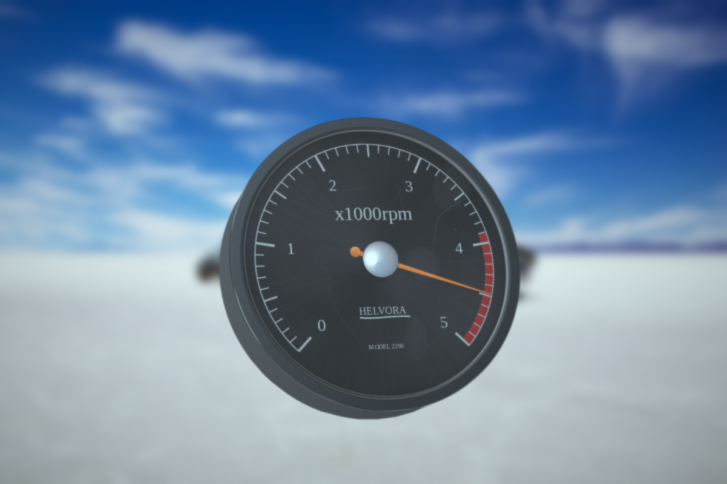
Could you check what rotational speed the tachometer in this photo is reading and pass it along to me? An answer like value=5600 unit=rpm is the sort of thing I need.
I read value=4500 unit=rpm
